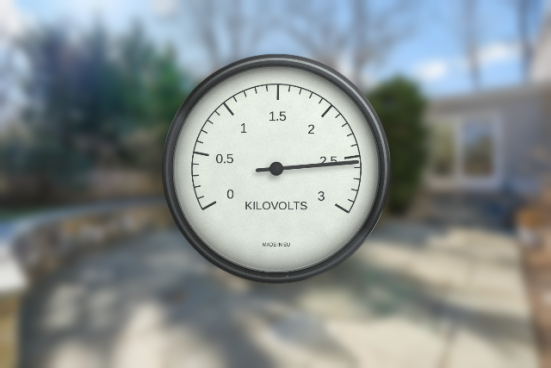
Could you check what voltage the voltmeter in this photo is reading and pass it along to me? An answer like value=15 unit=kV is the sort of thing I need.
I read value=2.55 unit=kV
